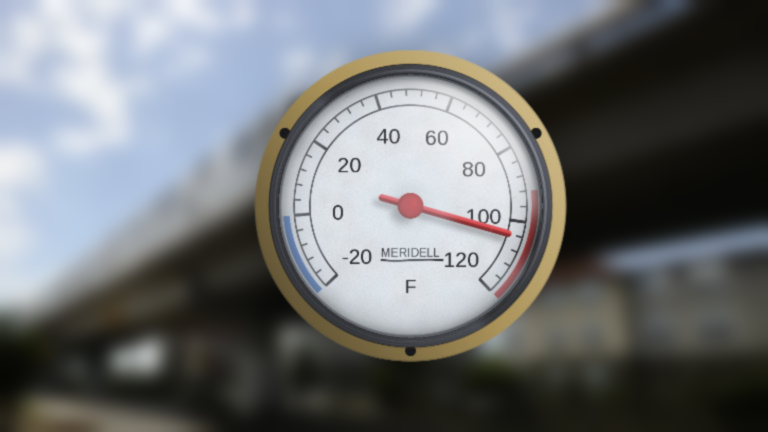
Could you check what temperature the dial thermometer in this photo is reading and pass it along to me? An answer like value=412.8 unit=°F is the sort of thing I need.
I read value=104 unit=°F
